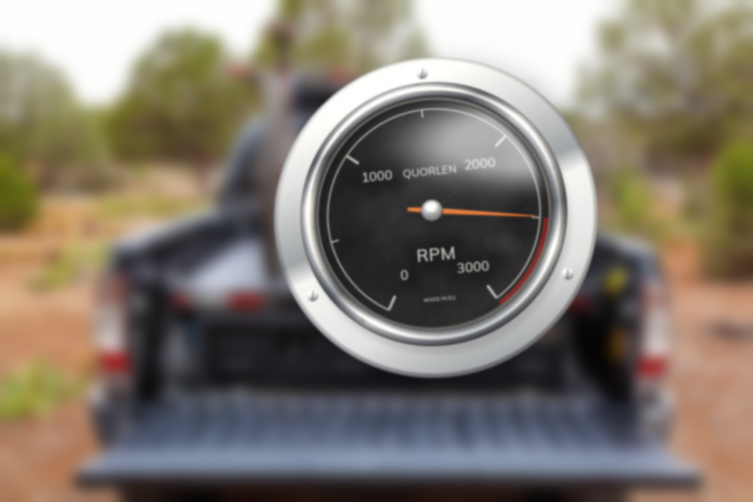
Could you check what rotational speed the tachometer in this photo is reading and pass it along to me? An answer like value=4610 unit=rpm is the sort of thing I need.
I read value=2500 unit=rpm
